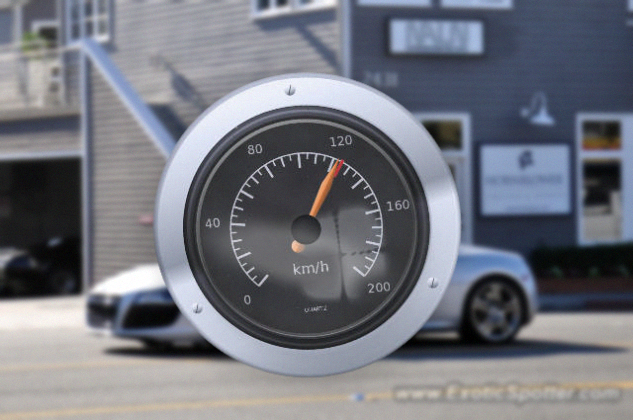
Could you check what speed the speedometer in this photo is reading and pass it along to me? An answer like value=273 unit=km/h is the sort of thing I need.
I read value=122.5 unit=km/h
